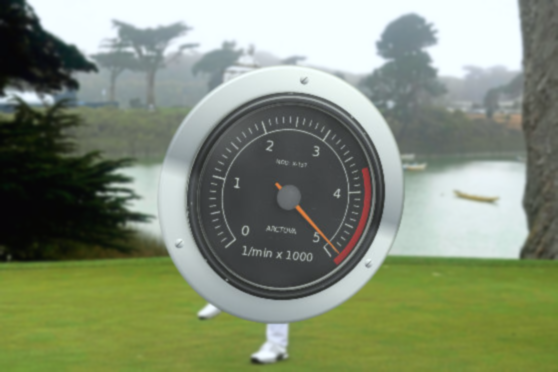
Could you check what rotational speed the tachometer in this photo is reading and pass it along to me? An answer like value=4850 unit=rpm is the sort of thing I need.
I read value=4900 unit=rpm
